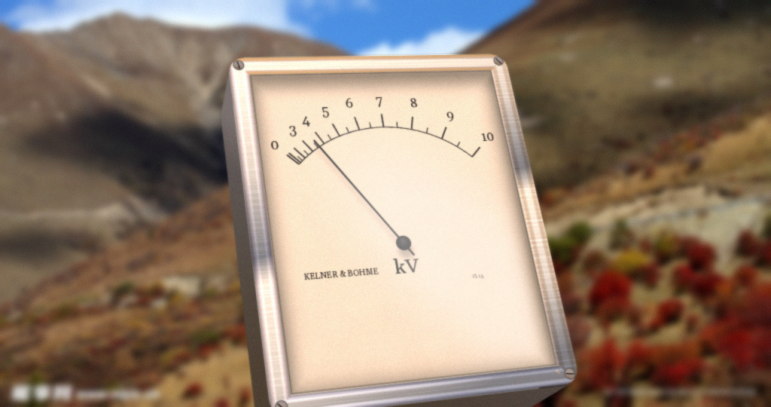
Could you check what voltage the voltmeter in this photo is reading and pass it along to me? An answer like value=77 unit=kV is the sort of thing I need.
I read value=3.5 unit=kV
